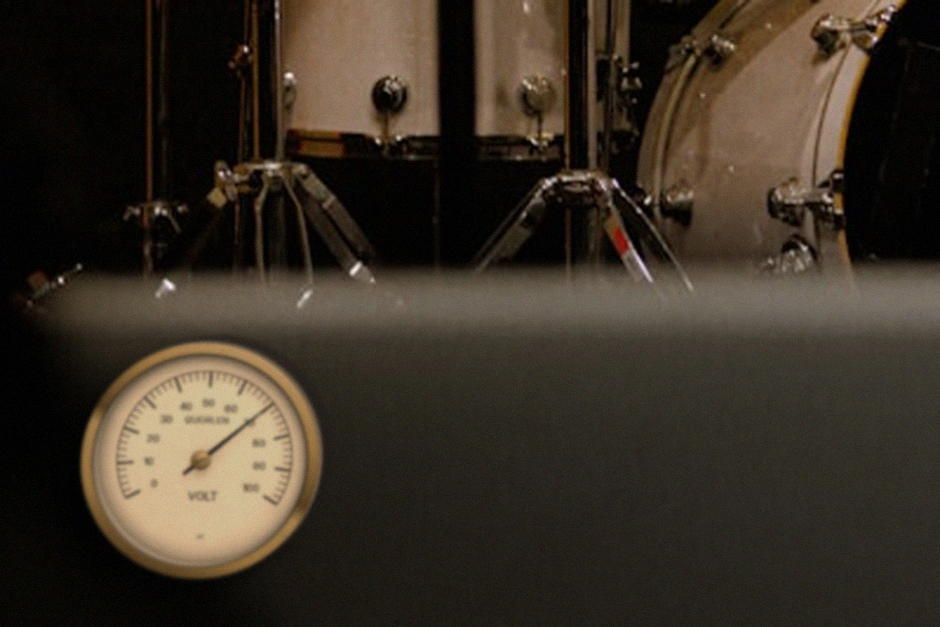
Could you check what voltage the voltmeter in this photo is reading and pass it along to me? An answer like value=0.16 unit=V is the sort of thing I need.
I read value=70 unit=V
